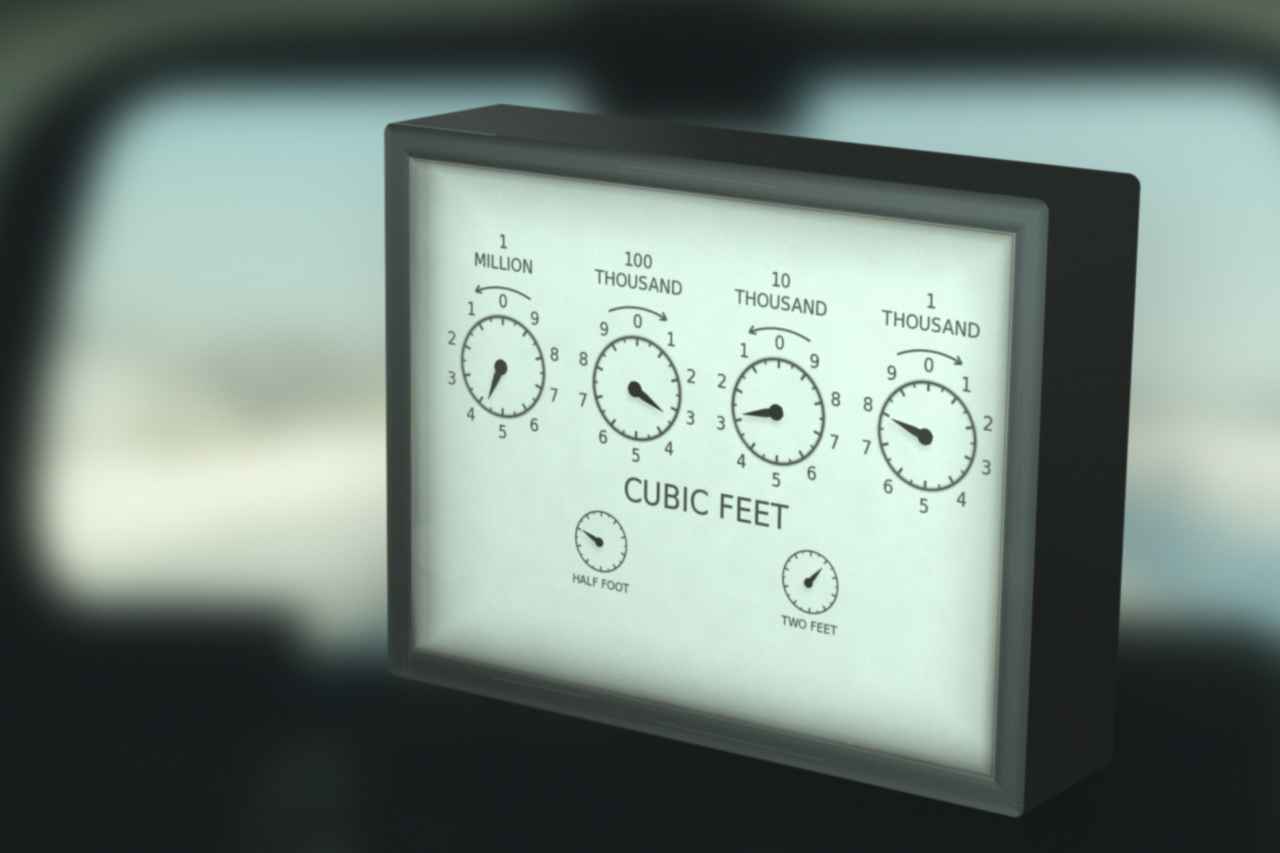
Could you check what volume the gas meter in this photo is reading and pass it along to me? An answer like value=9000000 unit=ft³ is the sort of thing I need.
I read value=432800 unit=ft³
